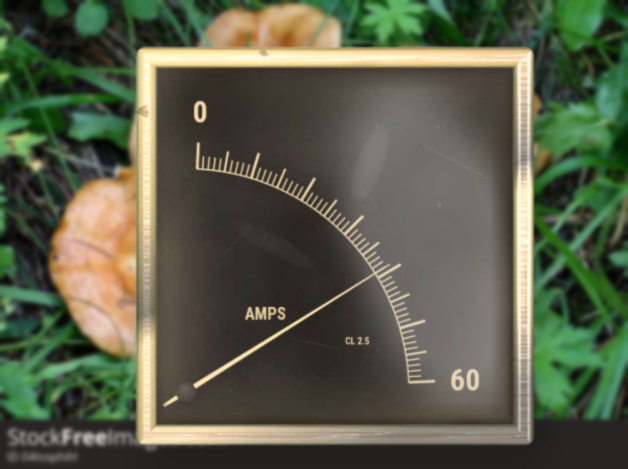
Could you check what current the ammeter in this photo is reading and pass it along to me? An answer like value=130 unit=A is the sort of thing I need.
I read value=39 unit=A
